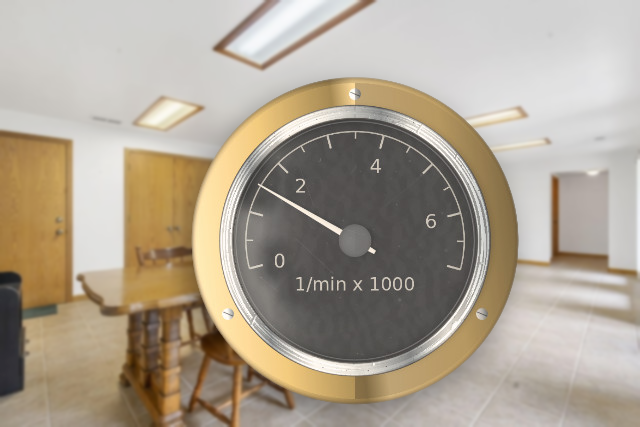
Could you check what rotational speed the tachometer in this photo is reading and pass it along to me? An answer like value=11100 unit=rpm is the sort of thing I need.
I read value=1500 unit=rpm
